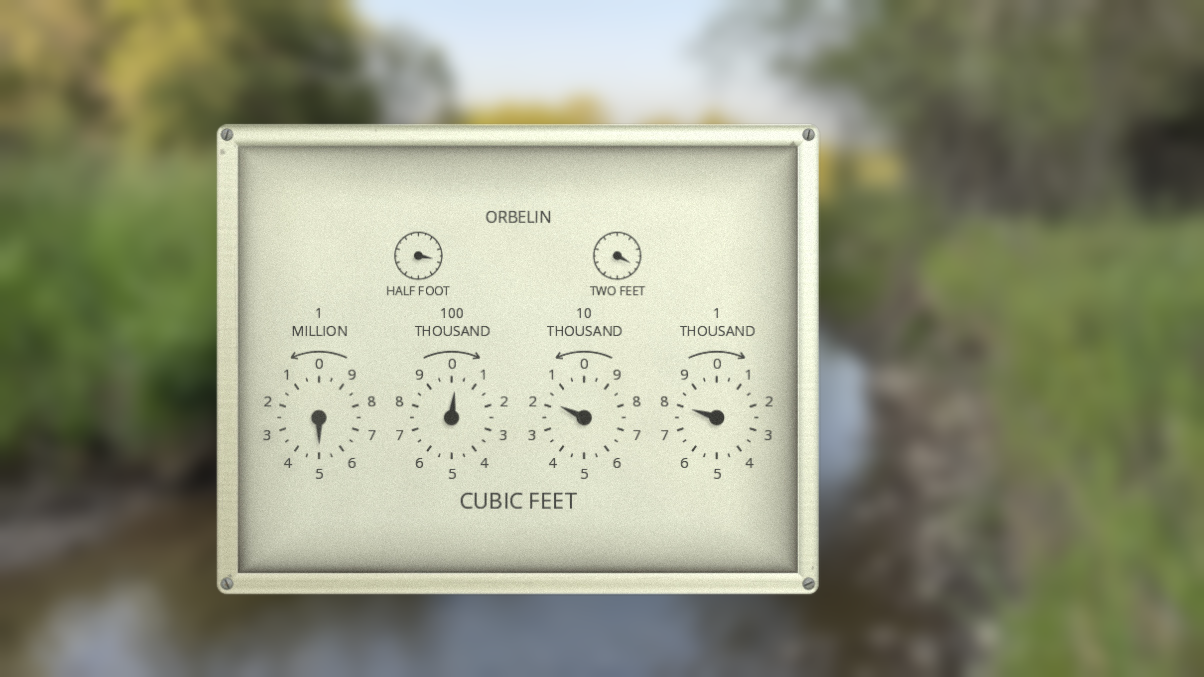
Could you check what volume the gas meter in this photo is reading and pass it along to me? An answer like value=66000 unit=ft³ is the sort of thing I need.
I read value=501800 unit=ft³
